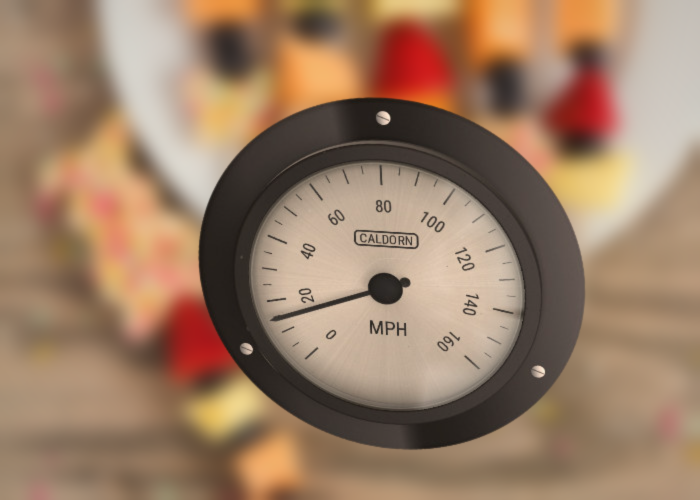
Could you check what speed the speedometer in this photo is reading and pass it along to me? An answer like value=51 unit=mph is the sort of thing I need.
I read value=15 unit=mph
